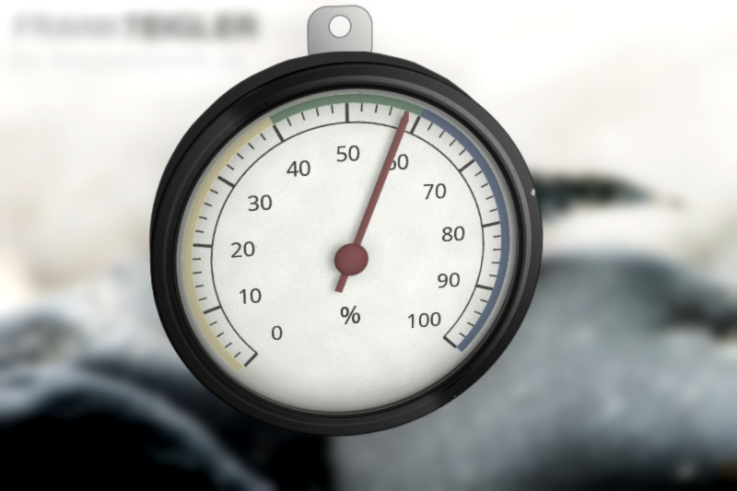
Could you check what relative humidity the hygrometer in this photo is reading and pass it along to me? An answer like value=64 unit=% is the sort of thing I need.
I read value=58 unit=%
